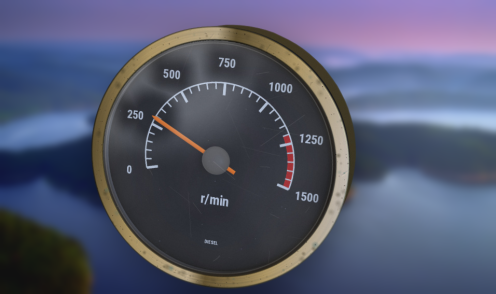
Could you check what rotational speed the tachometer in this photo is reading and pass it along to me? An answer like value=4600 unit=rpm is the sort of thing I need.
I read value=300 unit=rpm
